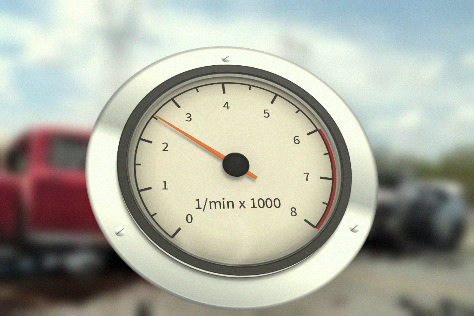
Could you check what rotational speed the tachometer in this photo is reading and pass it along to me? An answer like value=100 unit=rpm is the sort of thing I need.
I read value=2500 unit=rpm
